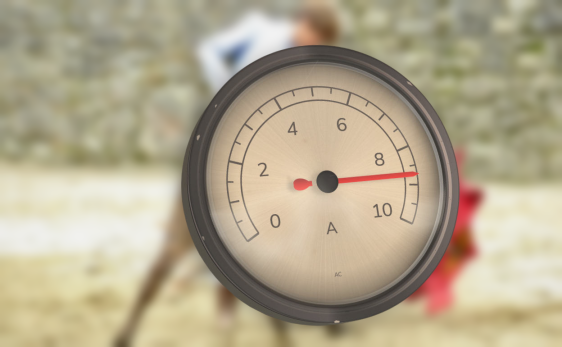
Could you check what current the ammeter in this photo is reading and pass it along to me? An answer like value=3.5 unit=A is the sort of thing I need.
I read value=8.75 unit=A
